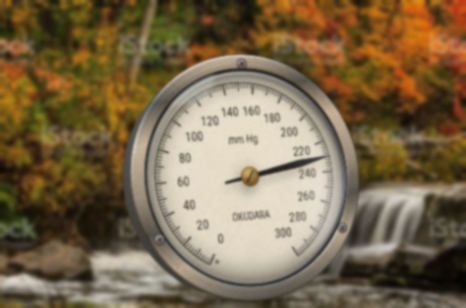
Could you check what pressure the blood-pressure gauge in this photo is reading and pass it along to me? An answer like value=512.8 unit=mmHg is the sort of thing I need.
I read value=230 unit=mmHg
